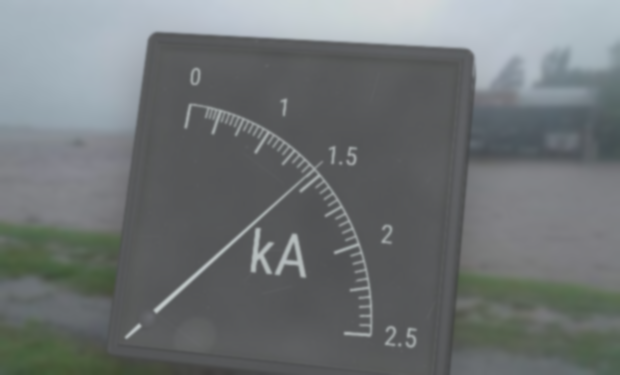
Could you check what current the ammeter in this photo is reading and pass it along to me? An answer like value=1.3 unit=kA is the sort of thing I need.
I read value=1.45 unit=kA
